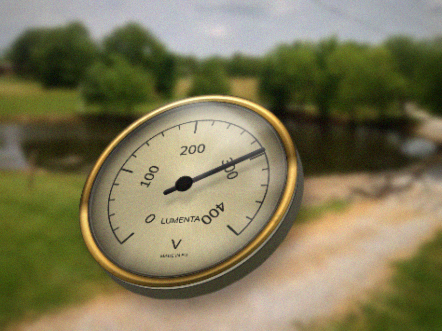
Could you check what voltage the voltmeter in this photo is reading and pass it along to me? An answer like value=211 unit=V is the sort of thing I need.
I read value=300 unit=V
